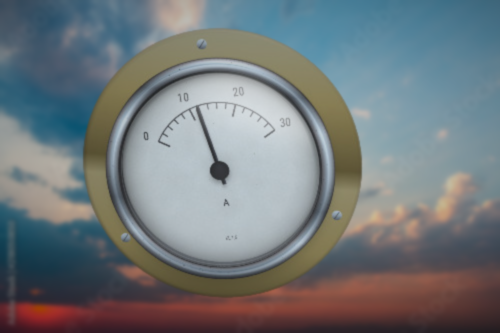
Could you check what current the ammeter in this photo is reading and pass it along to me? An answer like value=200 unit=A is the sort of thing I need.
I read value=12 unit=A
